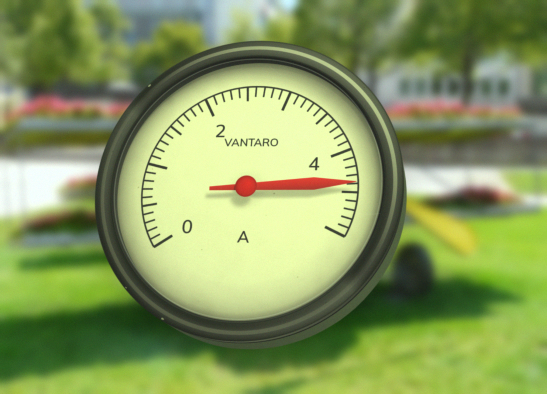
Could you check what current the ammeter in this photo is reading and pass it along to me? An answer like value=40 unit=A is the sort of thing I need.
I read value=4.4 unit=A
